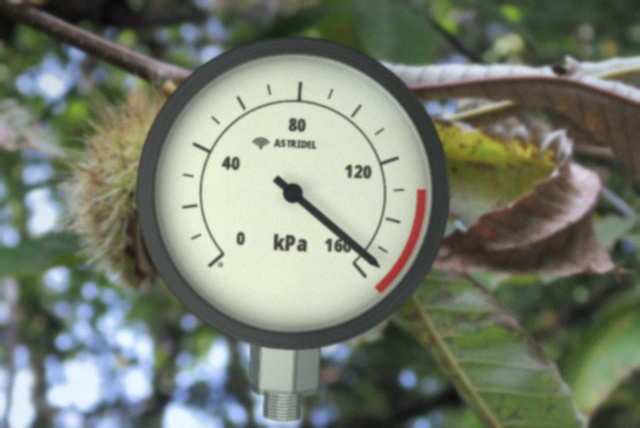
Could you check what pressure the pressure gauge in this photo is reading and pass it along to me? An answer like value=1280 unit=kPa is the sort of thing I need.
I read value=155 unit=kPa
